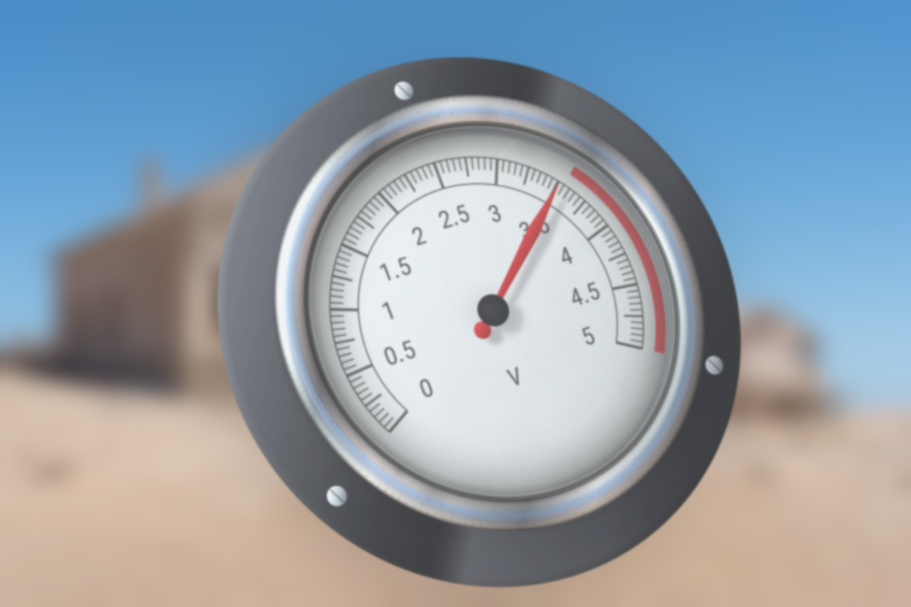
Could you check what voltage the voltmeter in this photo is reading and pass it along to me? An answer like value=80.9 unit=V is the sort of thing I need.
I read value=3.5 unit=V
